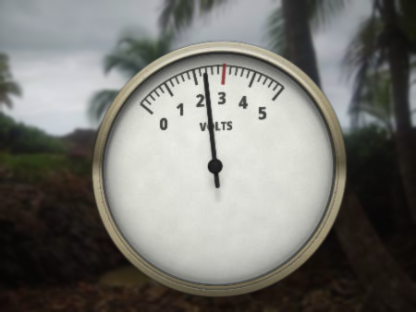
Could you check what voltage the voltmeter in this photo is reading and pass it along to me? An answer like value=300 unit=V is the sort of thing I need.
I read value=2.4 unit=V
